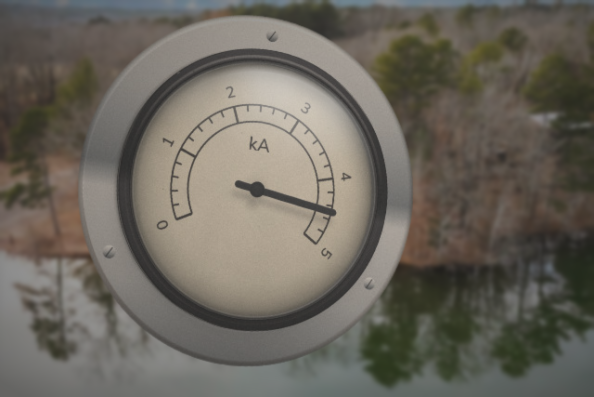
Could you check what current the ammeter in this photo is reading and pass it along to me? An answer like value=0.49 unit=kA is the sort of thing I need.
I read value=4.5 unit=kA
